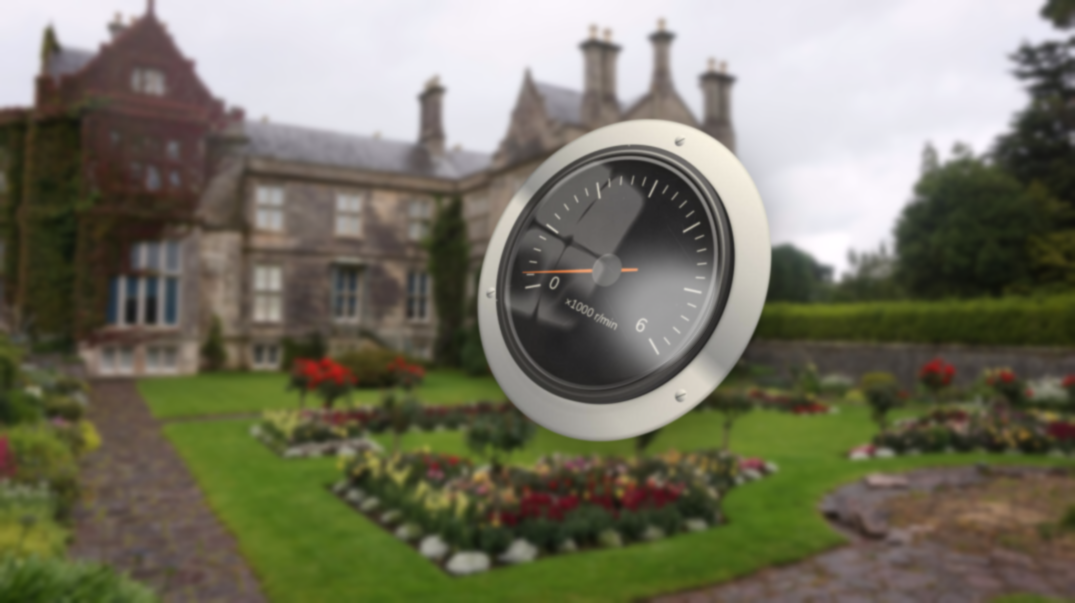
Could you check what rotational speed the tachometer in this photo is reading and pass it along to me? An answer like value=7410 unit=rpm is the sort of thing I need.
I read value=200 unit=rpm
